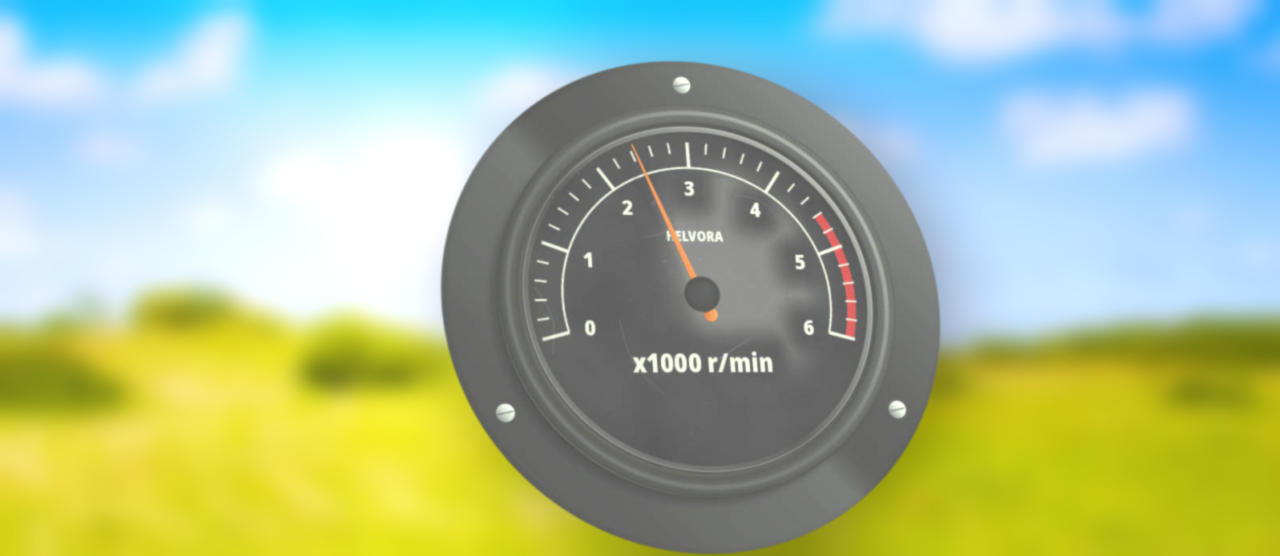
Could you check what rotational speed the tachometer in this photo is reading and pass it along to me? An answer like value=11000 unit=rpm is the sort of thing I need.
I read value=2400 unit=rpm
